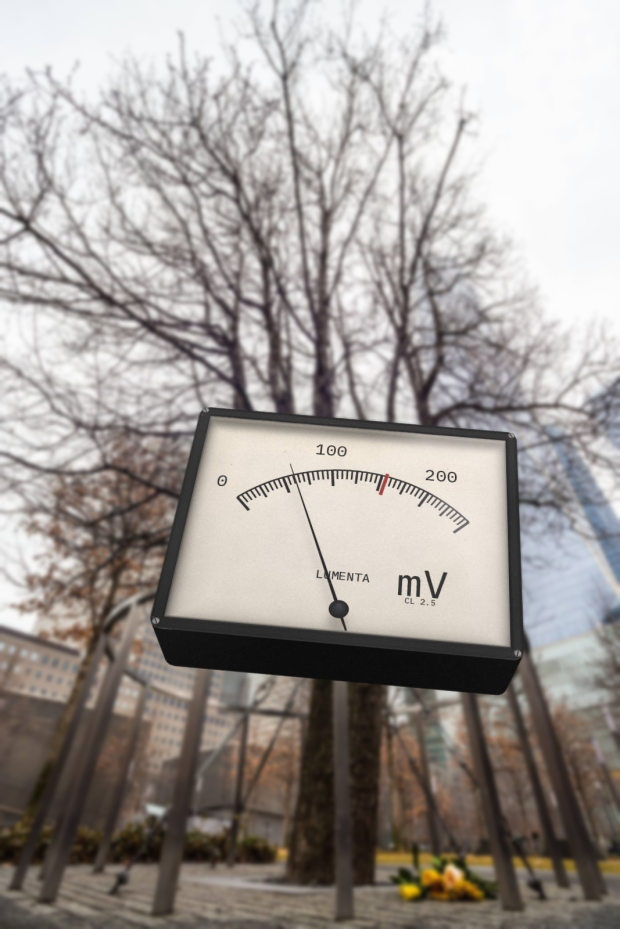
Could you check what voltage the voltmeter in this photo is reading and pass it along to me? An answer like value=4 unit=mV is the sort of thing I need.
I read value=60 unit=mV
